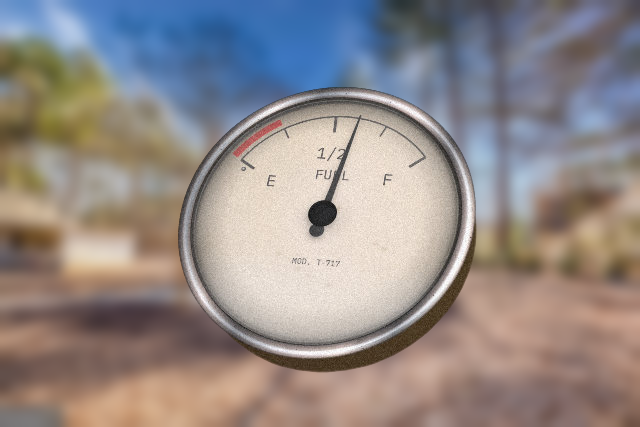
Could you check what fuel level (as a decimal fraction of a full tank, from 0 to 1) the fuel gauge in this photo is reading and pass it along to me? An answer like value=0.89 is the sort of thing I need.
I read value=0.625
